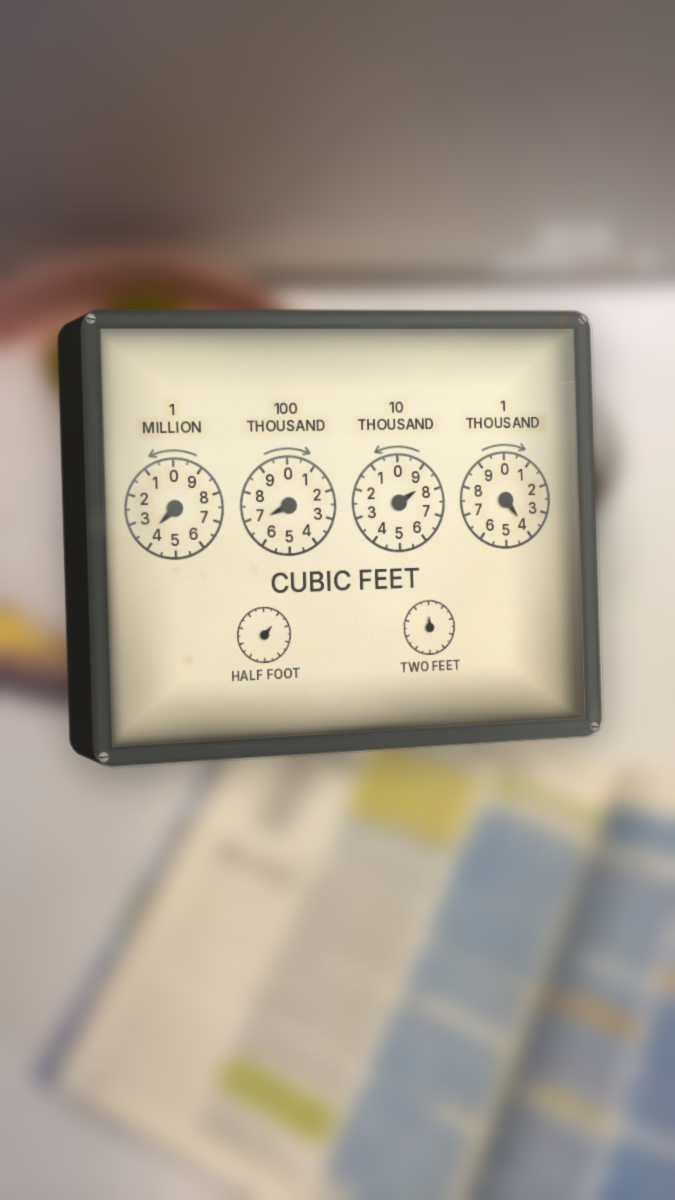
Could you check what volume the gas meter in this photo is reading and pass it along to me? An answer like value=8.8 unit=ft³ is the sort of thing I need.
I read value=368400 unit=ft³
